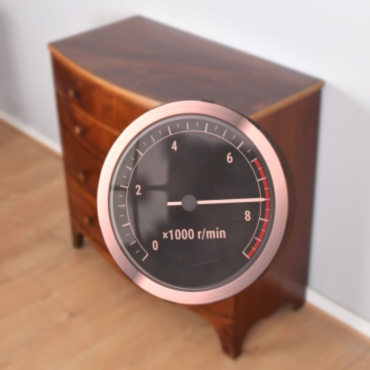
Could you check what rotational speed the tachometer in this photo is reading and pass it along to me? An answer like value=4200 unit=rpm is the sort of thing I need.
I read value=7500 unit=rpm
